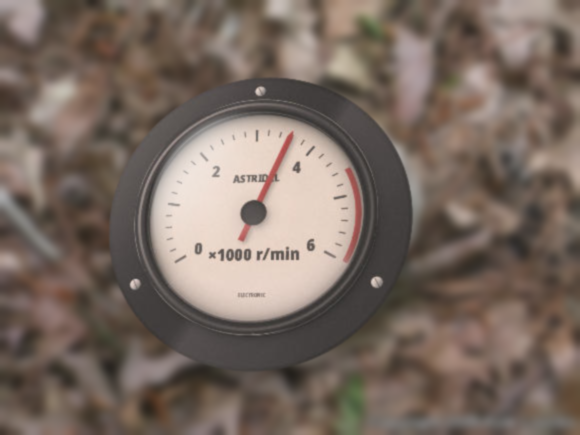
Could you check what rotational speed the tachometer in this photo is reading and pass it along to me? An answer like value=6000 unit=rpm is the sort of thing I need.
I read value=3600 unit=rpm
